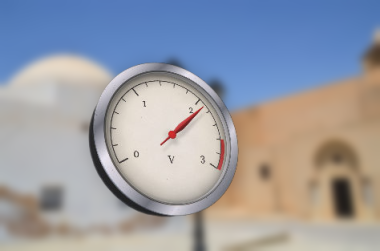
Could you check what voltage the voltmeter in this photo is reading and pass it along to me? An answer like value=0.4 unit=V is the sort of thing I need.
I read value=2.1 unit=V
